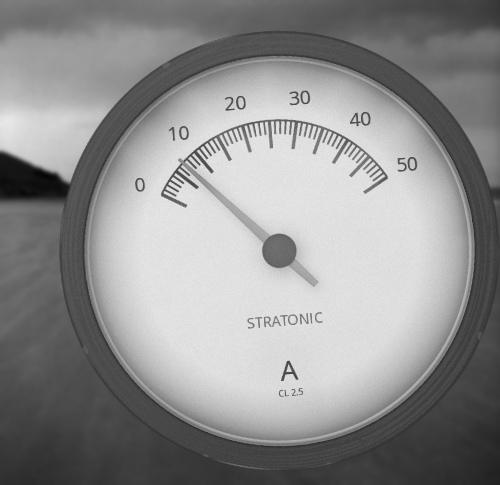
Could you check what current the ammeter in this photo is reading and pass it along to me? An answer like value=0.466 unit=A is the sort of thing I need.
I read value=7 unit=A
